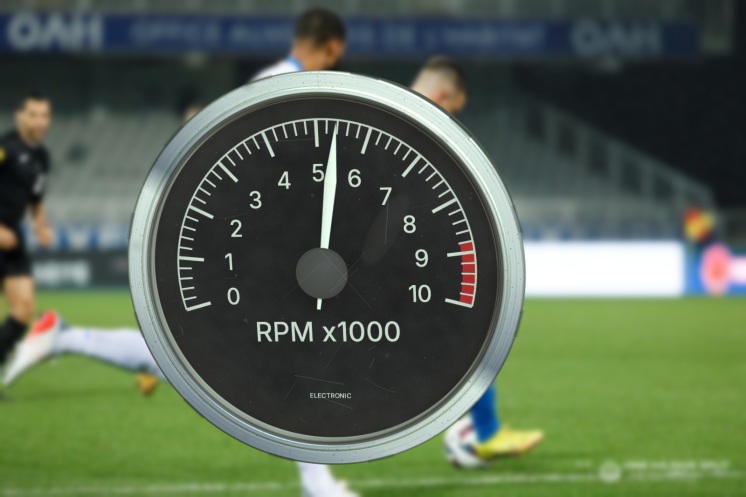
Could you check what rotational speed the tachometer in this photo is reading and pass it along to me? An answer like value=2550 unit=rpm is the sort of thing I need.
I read value=5400 unit=rpm
